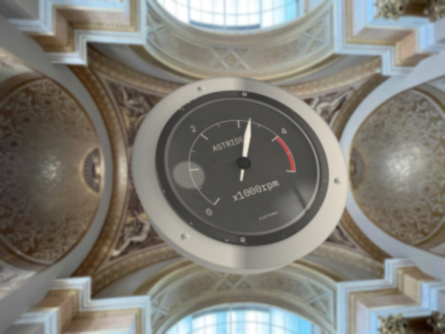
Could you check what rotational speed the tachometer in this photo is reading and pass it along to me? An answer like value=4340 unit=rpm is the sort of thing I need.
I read value=3250 unit=rpm
